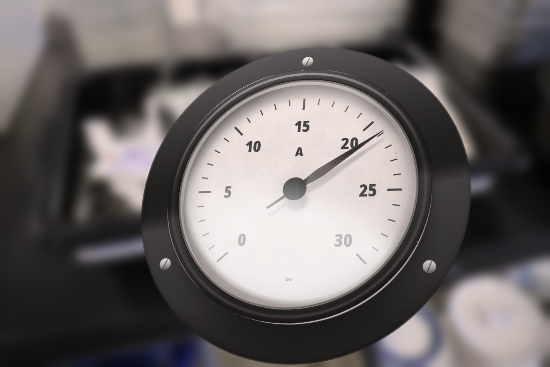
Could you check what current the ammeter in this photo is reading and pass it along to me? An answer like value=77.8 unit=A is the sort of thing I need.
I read value=21 unit=A
